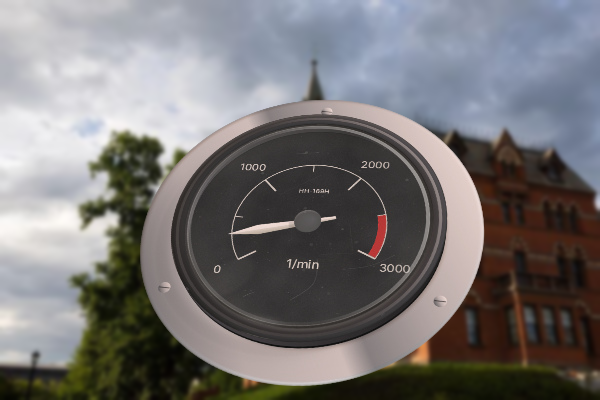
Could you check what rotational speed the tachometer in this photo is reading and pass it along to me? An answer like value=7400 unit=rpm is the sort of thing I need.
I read value=250 unit=rpm
